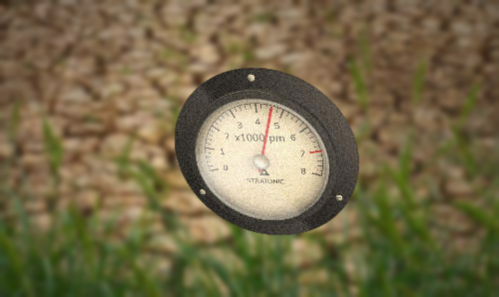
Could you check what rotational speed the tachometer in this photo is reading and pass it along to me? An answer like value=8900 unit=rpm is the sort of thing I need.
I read value=4600 unit=rpm
